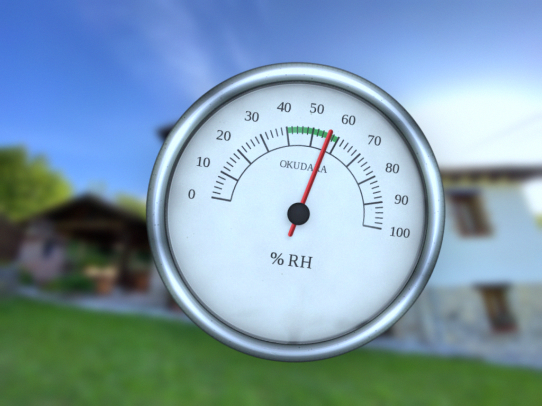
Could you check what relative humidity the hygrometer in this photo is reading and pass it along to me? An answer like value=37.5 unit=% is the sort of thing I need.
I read value=56 unit=%
